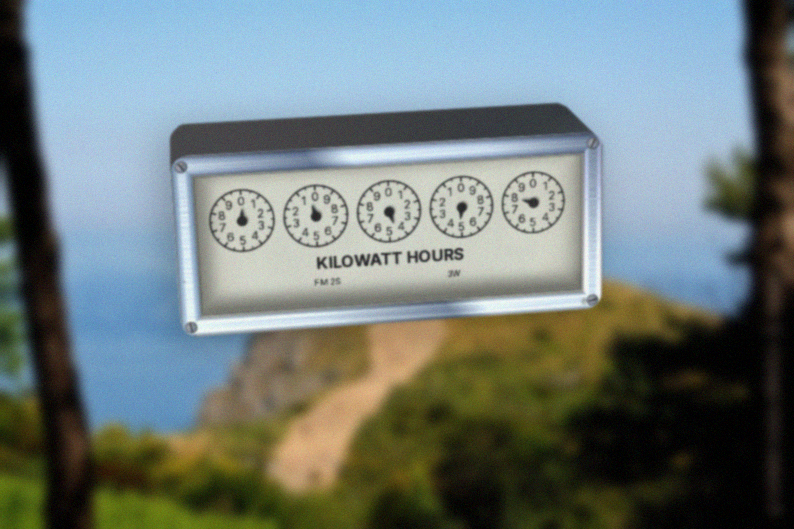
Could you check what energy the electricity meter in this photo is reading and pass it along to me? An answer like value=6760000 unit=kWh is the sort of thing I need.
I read value=448 unit=kWh
